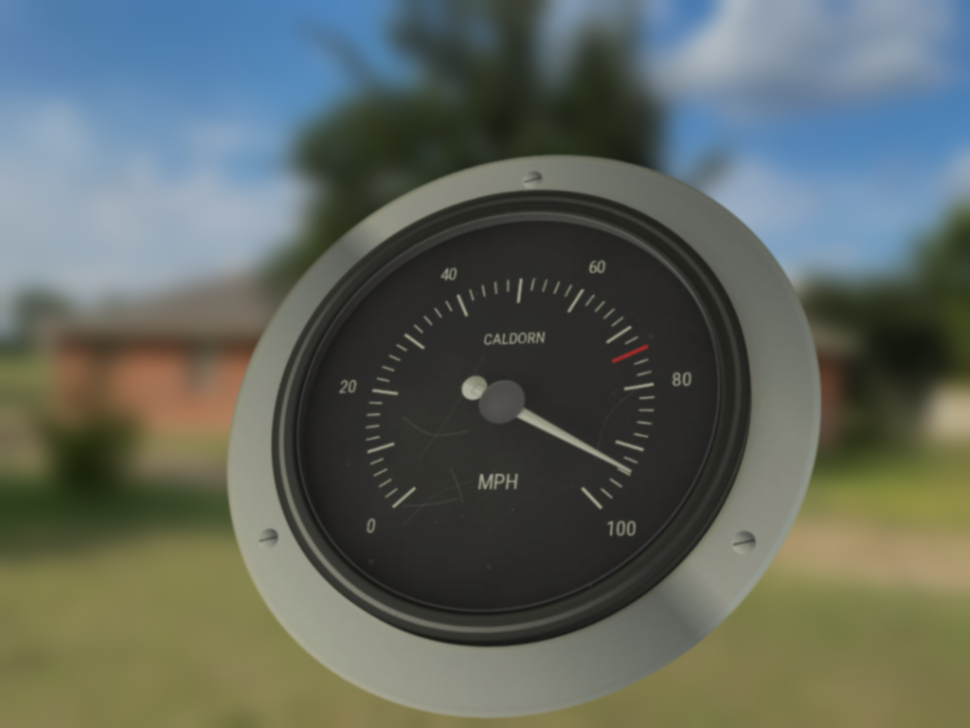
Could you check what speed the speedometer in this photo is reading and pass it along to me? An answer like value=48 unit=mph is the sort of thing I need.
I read value=94 unit=mph
